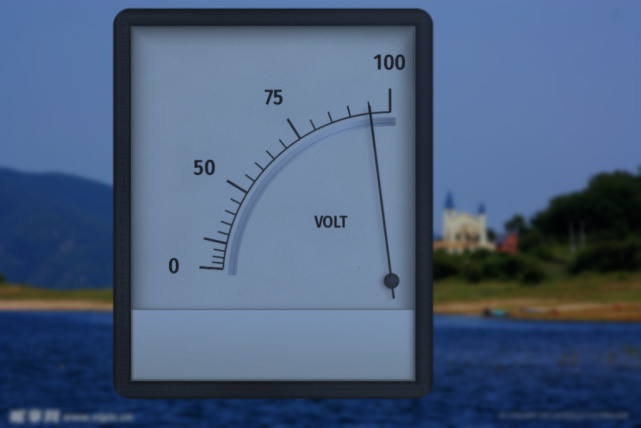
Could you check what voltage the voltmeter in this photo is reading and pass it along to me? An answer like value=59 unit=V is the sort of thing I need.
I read value=95 unit=V
